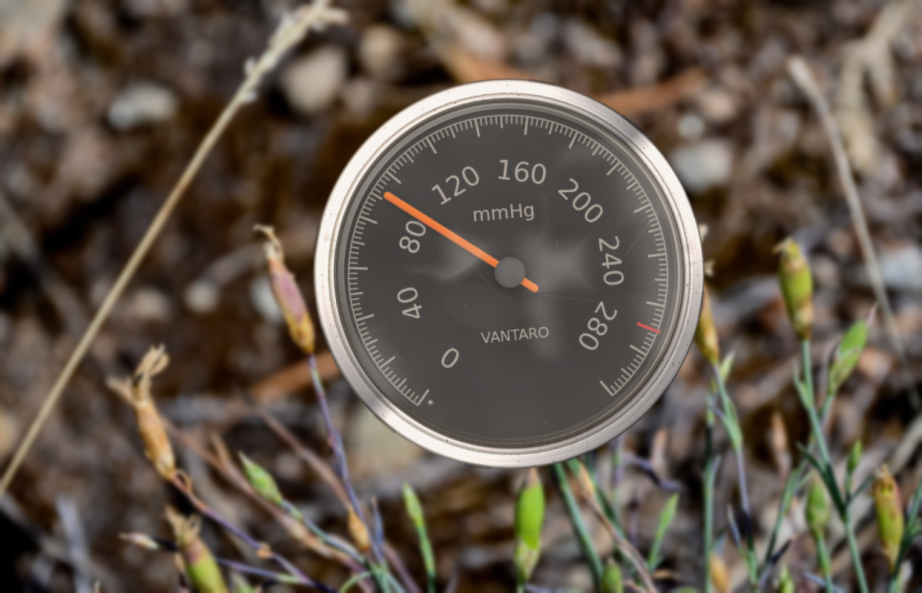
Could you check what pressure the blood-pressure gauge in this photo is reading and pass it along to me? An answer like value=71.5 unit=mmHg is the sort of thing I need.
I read value=92 unit=mmHg
